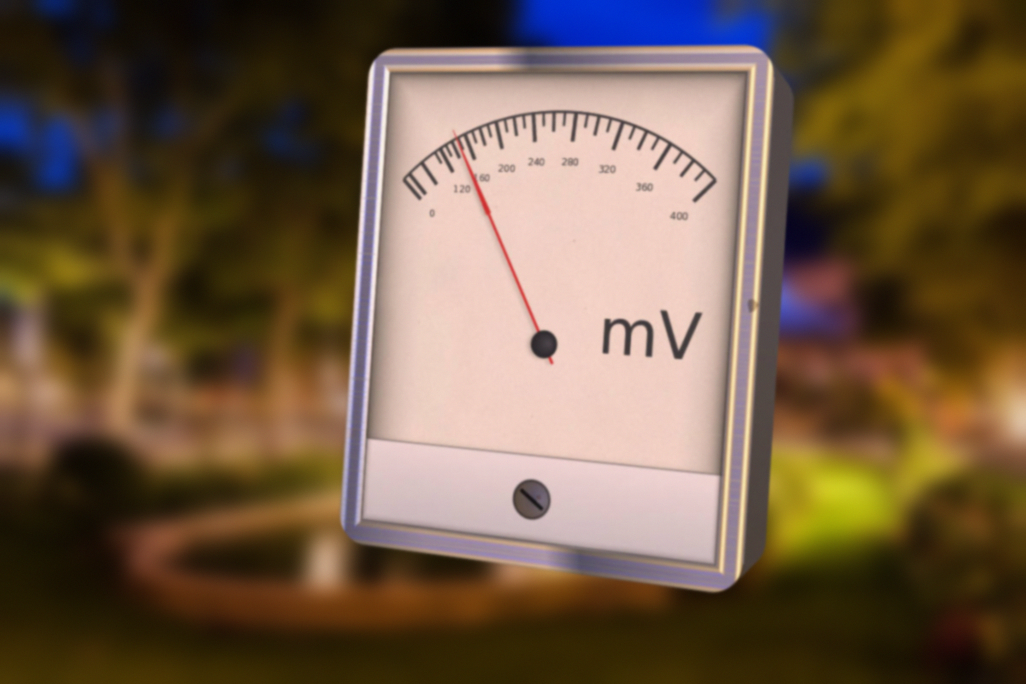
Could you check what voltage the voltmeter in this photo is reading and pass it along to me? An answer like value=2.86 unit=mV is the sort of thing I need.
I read value=150 unit=mV
